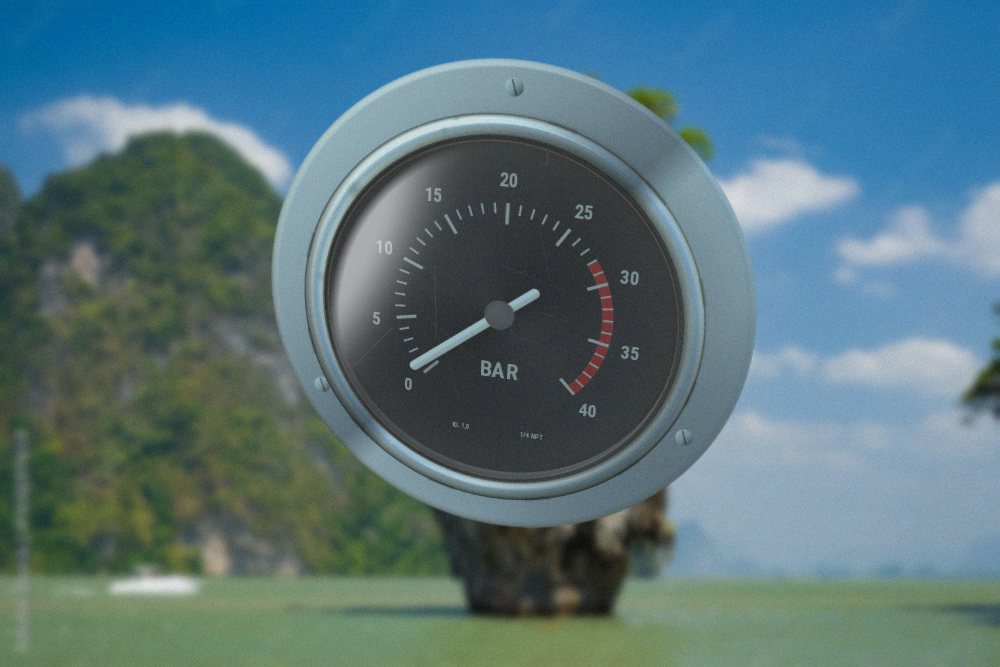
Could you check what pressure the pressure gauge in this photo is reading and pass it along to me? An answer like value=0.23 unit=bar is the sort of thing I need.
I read value=1 unit=bar
